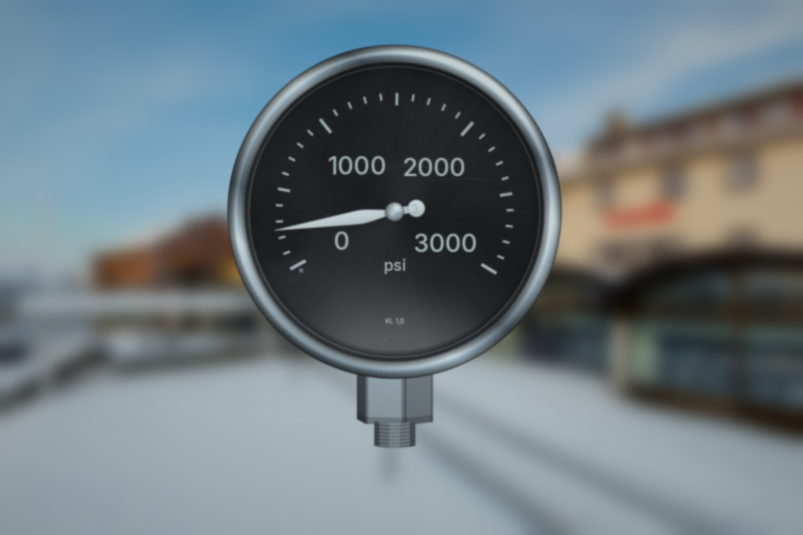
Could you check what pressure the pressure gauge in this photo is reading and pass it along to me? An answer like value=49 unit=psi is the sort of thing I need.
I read value=250 unit=psi
